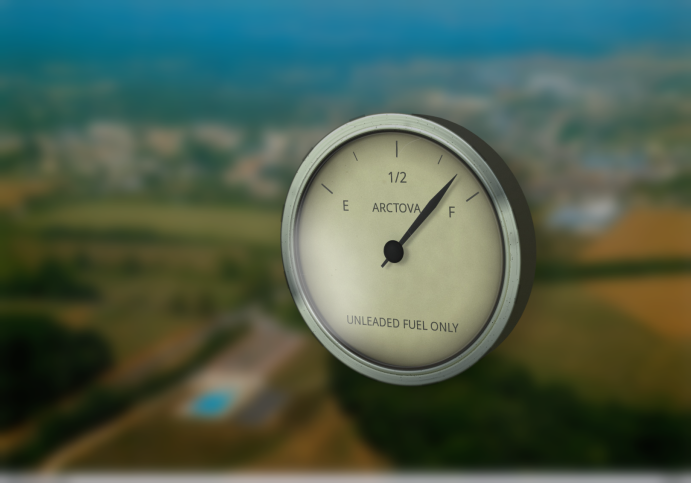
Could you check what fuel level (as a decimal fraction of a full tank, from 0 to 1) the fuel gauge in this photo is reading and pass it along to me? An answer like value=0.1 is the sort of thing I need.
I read value=0.875
